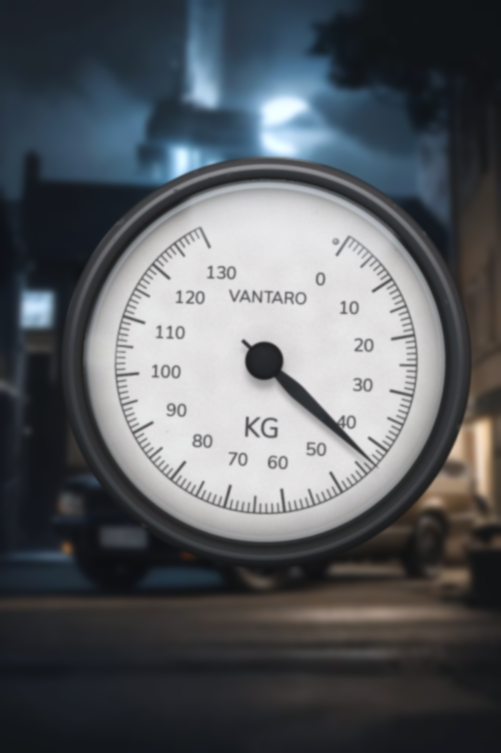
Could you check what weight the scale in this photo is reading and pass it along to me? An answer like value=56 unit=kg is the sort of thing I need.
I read value=43 unit=kg
